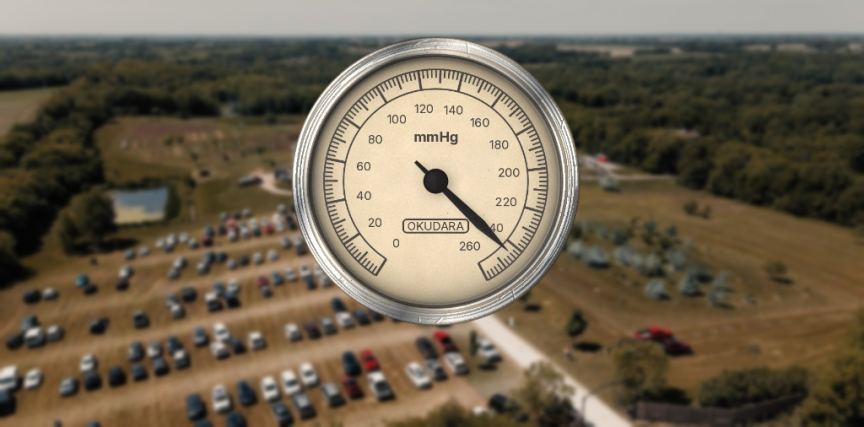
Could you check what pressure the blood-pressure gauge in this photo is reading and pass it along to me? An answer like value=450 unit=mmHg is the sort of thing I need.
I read value=244 unit=mmHg
